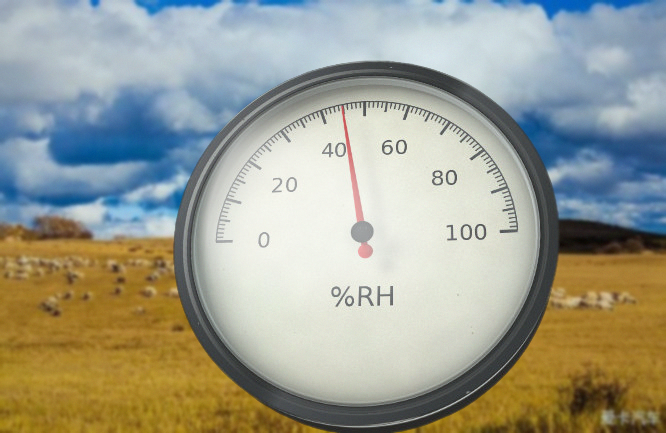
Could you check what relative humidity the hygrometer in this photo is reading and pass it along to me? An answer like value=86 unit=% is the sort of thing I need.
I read value=45 unit=%
